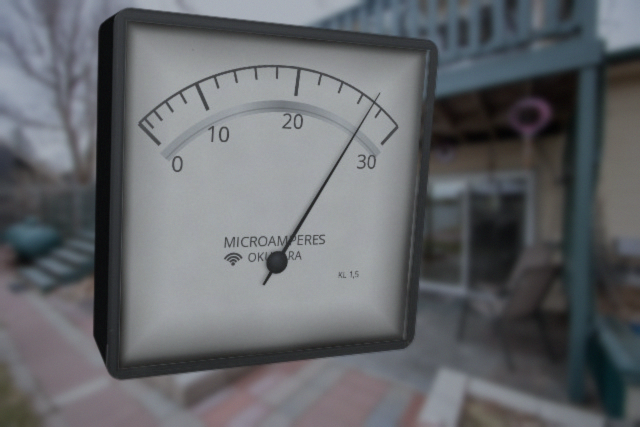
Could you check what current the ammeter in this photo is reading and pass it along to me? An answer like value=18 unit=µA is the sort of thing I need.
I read value=27 unit=µA
